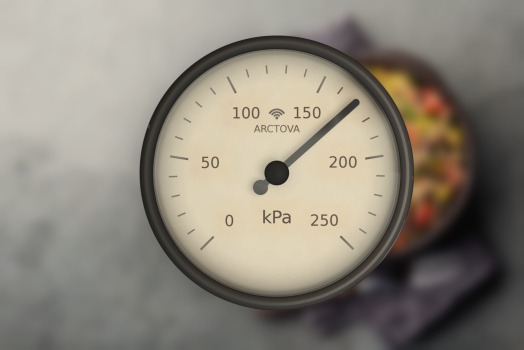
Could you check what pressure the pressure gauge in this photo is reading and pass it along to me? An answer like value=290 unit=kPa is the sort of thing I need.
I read value=170 unit=kPa
